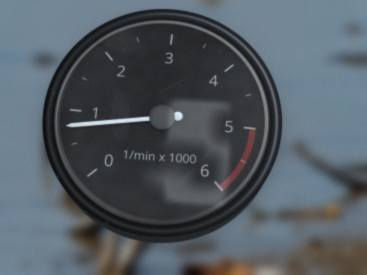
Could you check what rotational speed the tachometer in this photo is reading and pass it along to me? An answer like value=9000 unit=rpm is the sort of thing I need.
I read value=750 unit=rpm
